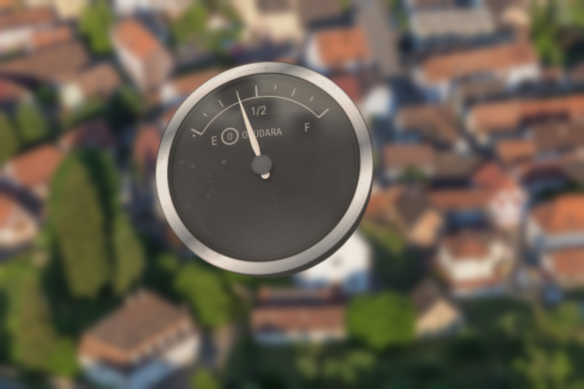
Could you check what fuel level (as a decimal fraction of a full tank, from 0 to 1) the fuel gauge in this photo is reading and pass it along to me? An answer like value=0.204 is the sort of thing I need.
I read value=0.375
